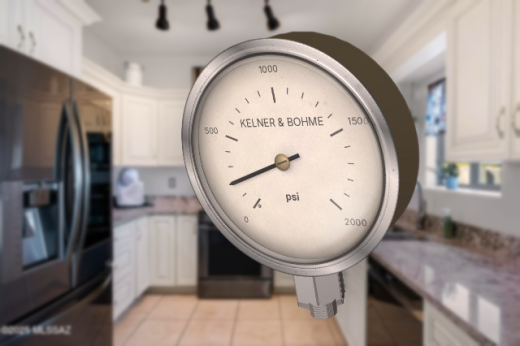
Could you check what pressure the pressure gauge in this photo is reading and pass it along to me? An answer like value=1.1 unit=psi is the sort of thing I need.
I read value=200 unit=psi
